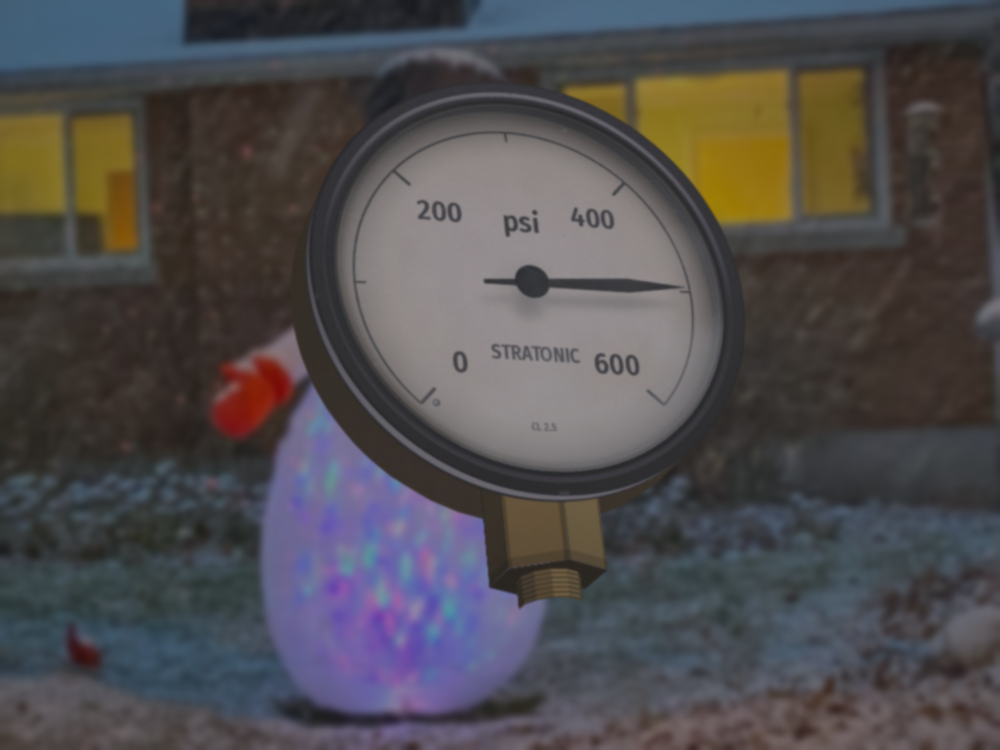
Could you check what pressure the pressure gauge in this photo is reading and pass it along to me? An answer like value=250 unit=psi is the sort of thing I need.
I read value=500 unit=psi
